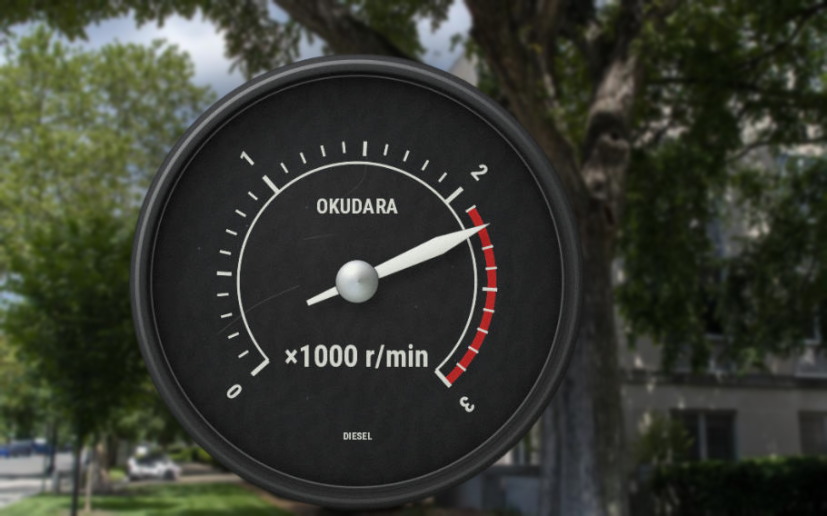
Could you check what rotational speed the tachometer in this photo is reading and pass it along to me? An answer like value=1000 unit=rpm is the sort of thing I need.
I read value=2200 unit=rpm
